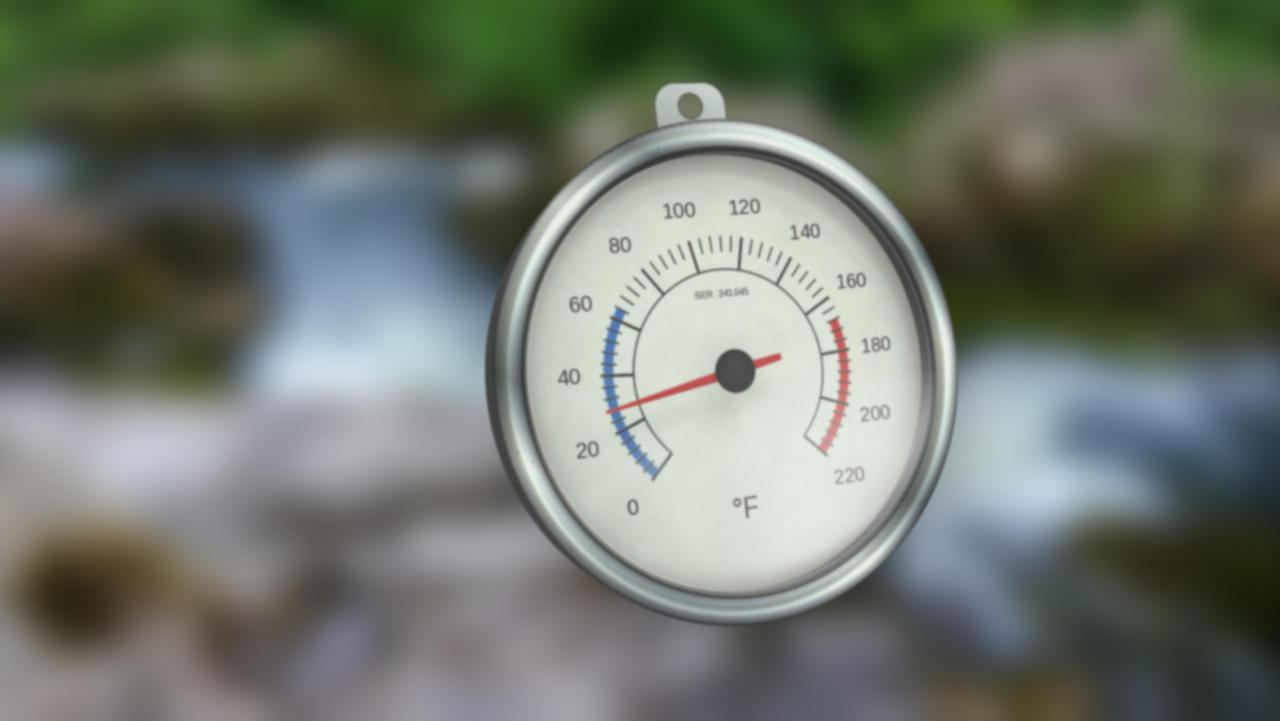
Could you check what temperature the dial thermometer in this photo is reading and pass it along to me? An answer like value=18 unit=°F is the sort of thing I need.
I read value=28 unit=°F
